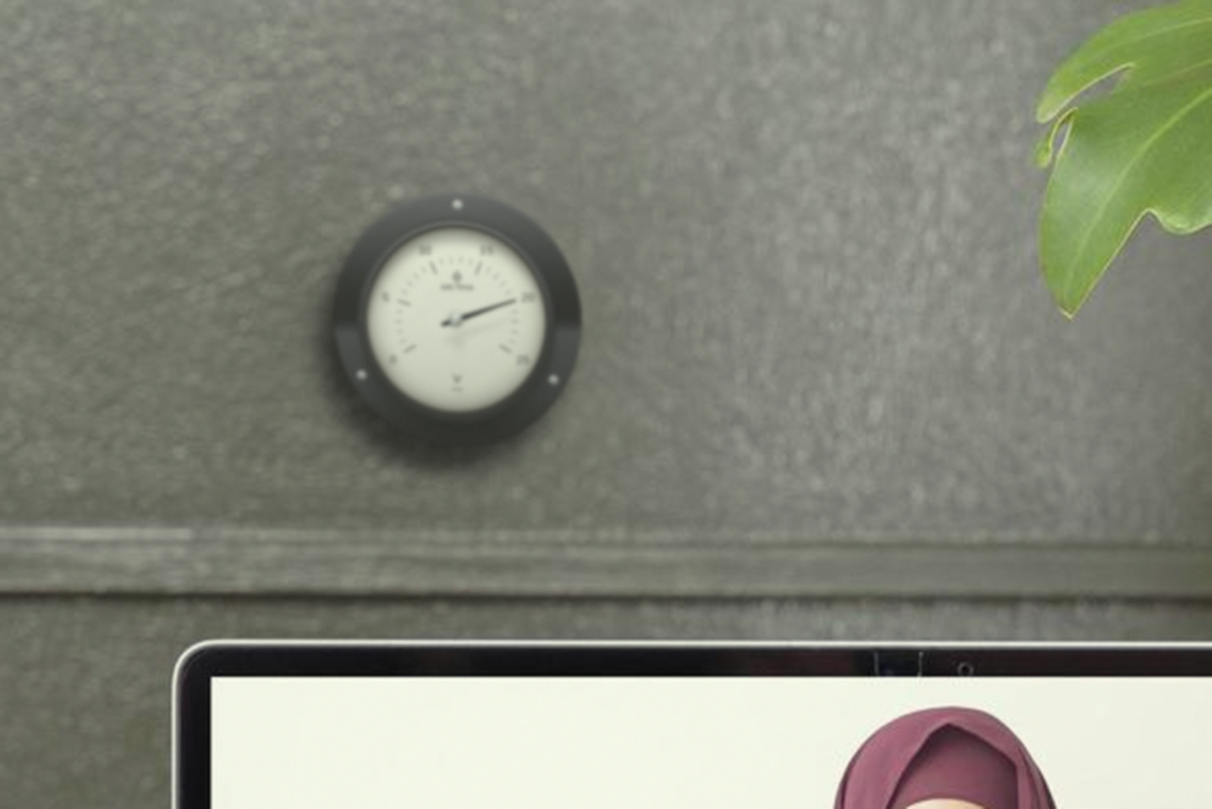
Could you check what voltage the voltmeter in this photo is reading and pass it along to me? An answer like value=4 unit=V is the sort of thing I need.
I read value=20 unit=V
